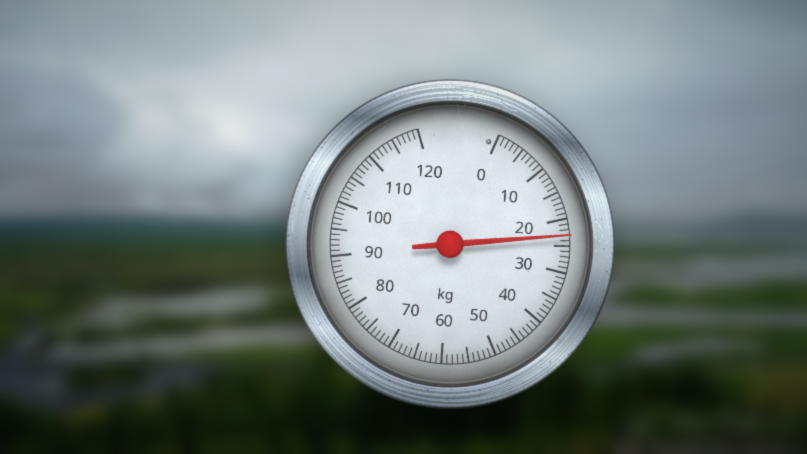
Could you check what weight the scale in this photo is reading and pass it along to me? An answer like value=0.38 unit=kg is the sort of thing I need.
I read value=23 unit=kg
